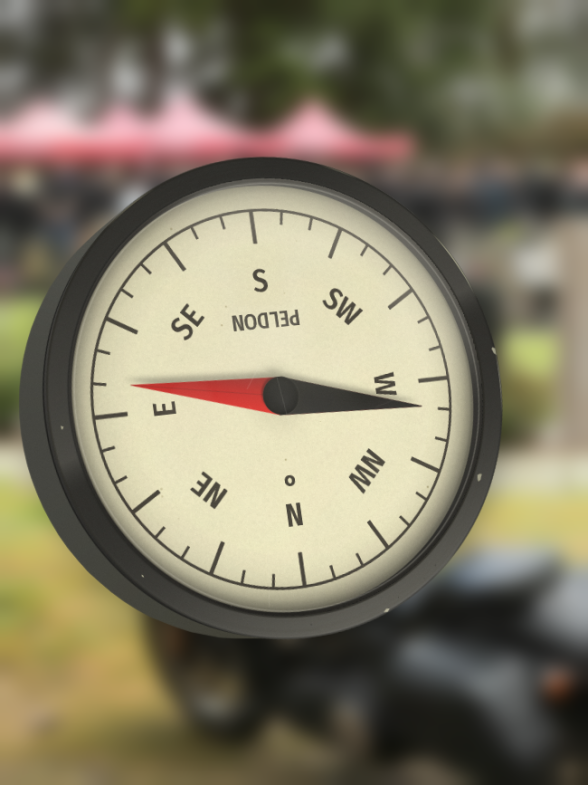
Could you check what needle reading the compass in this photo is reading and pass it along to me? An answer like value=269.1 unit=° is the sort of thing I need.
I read value=100 unit=°
